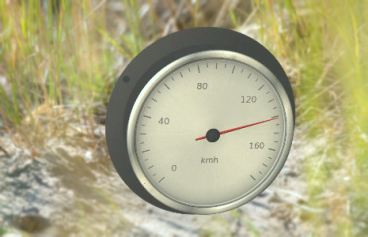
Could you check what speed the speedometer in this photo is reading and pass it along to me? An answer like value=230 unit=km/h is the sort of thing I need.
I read value=140 unit=km/h
